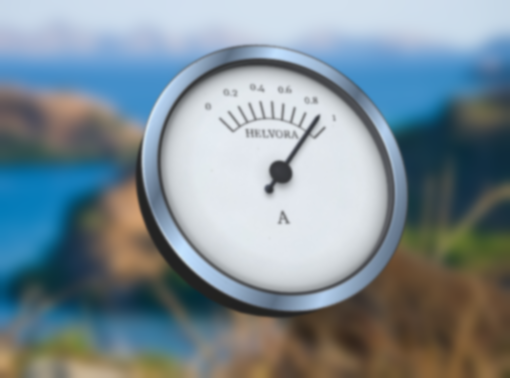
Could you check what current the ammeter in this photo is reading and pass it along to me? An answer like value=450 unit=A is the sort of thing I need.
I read value=0.9 unit=A
